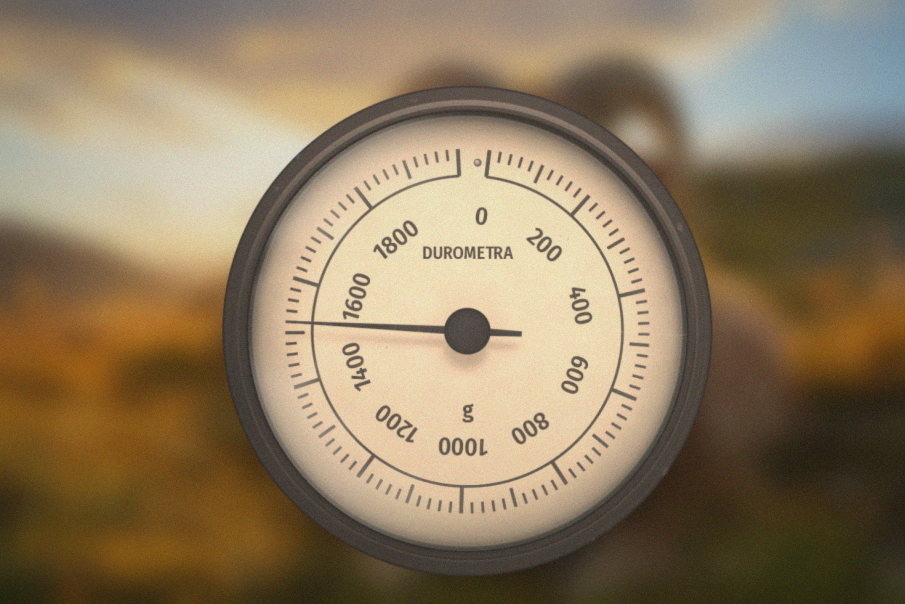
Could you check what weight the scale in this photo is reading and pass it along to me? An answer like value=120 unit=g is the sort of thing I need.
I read value=1520 unit=g
